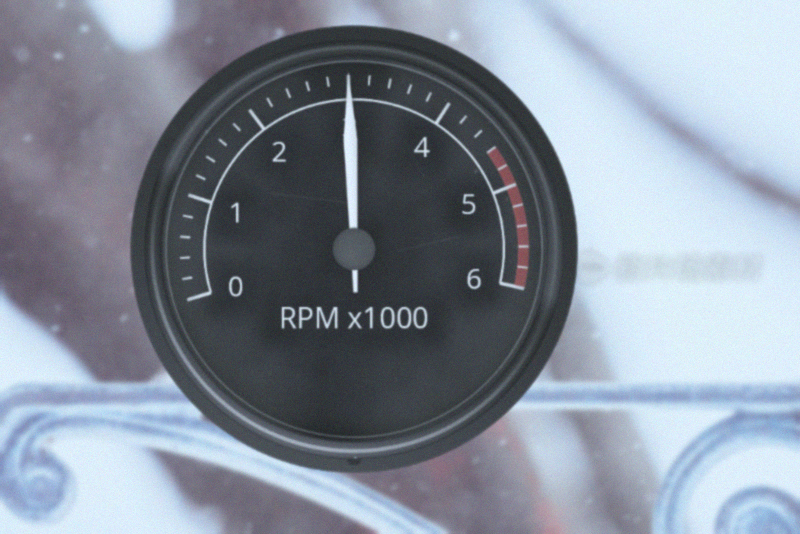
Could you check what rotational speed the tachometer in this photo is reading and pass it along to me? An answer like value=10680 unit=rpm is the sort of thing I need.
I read value=3000 unit=rpm
